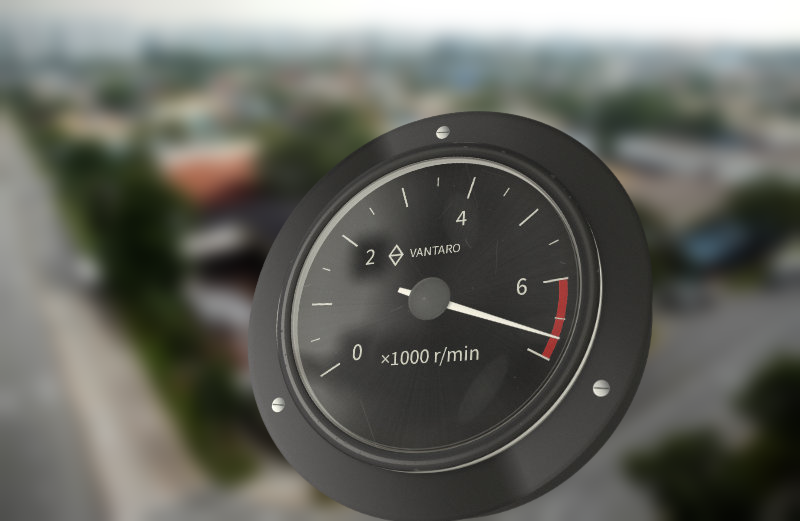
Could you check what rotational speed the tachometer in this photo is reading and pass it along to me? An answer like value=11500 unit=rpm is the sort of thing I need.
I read value=6750 unit=rpm
